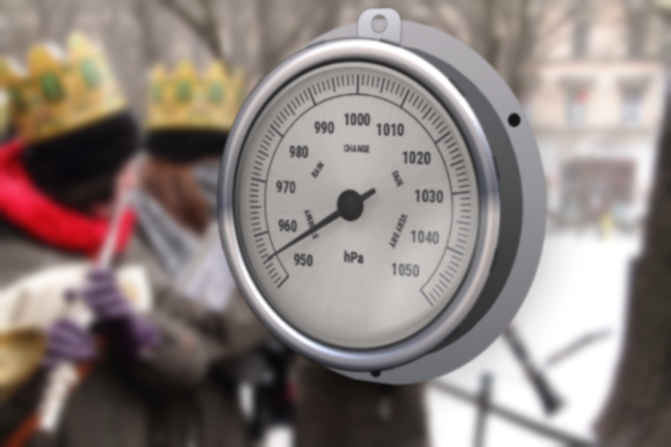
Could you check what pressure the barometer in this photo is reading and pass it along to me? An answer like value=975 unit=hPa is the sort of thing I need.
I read value=955 unit=hPa
